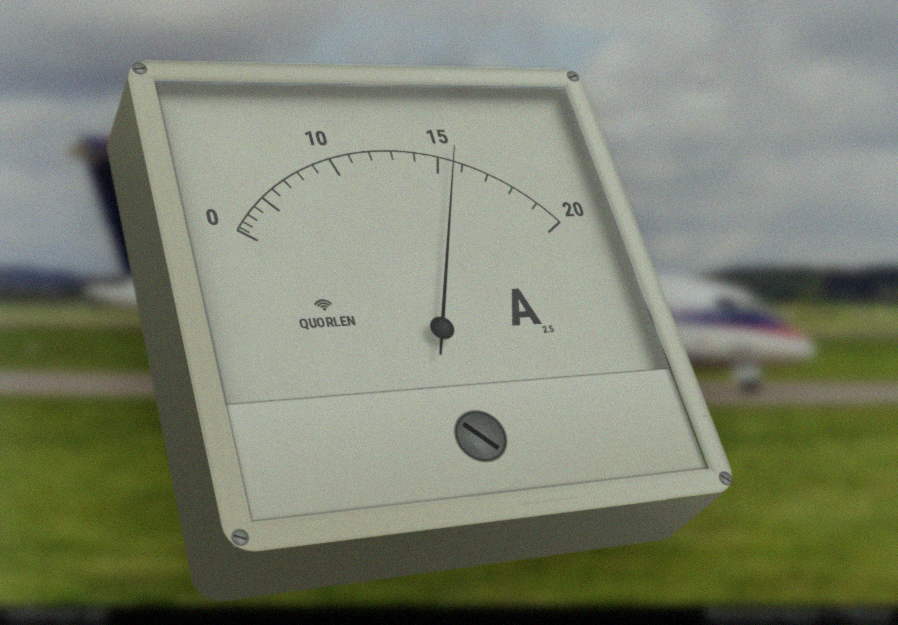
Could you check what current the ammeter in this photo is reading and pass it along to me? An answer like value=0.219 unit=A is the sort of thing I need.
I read value=15.5 unit=A
